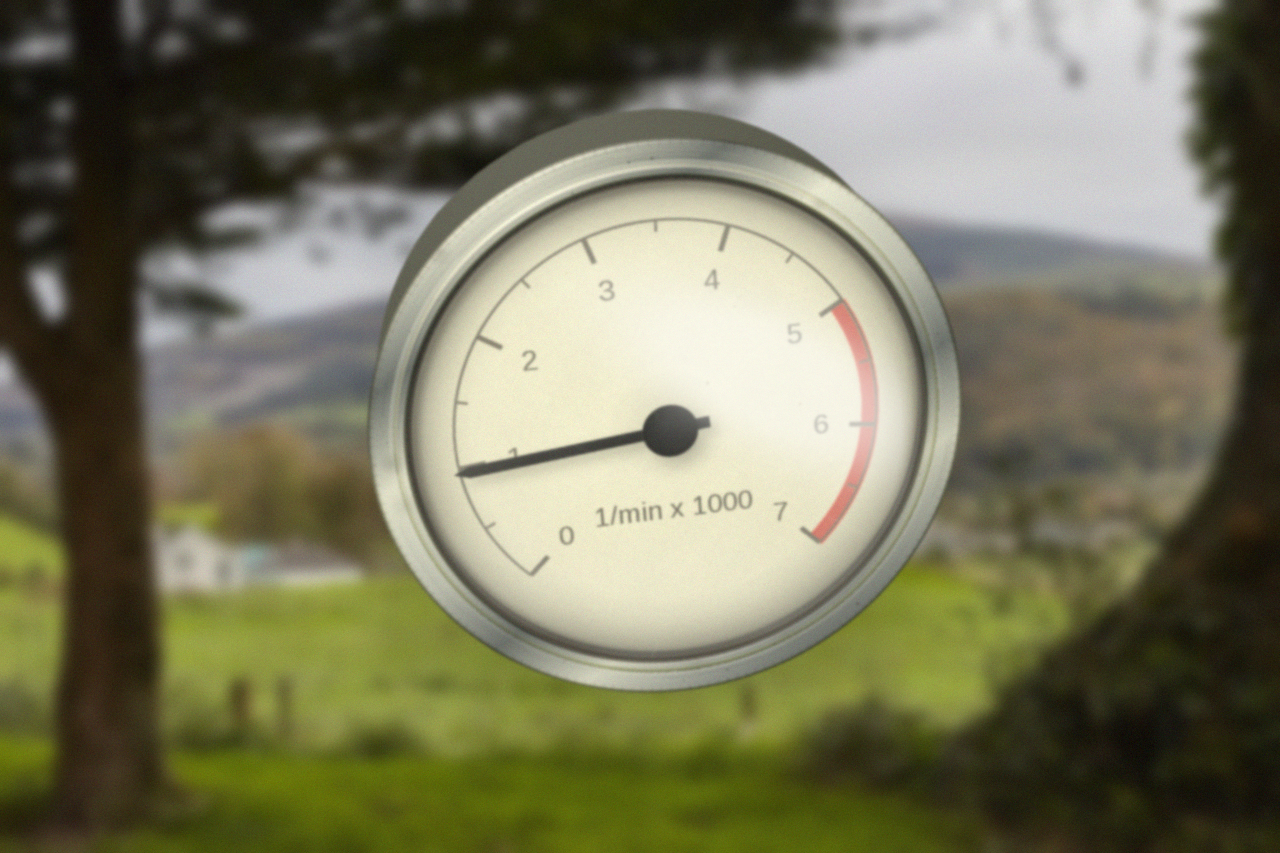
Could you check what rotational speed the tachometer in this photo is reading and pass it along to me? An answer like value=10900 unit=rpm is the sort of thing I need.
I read value=1000 unit=rpm
